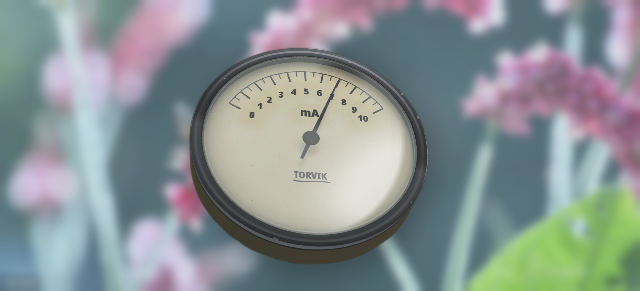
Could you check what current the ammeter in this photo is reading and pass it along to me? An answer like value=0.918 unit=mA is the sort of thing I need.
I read value=7 unit=mA
